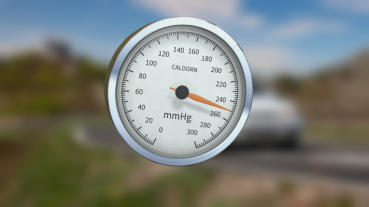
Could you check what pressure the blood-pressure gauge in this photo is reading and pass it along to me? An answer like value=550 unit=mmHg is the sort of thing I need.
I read value=250 unit=mmHg
